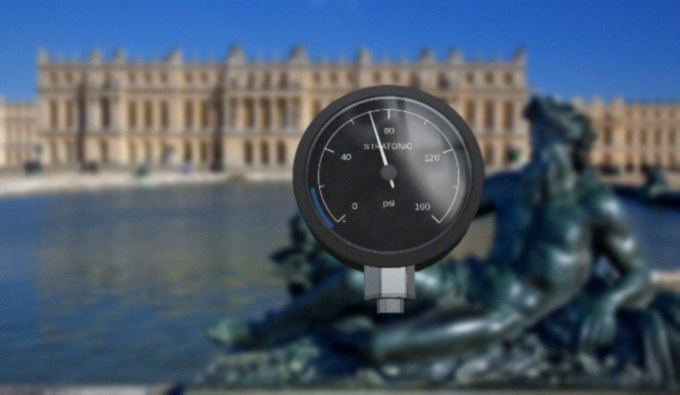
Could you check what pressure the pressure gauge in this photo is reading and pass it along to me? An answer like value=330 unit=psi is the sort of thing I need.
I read value=70 unit=psi
